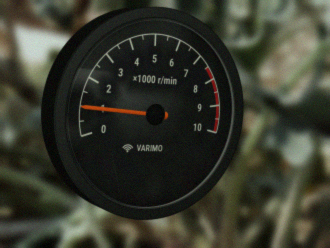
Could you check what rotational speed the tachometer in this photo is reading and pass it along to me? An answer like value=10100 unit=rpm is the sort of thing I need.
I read value=1000 unit=rpm
